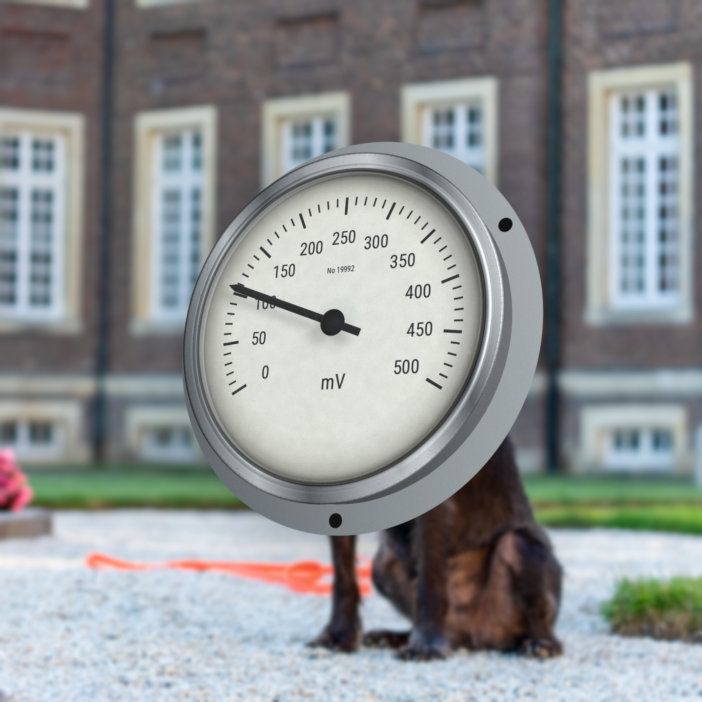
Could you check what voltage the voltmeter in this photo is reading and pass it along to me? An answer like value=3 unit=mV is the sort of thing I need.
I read value=105 unit=mV
